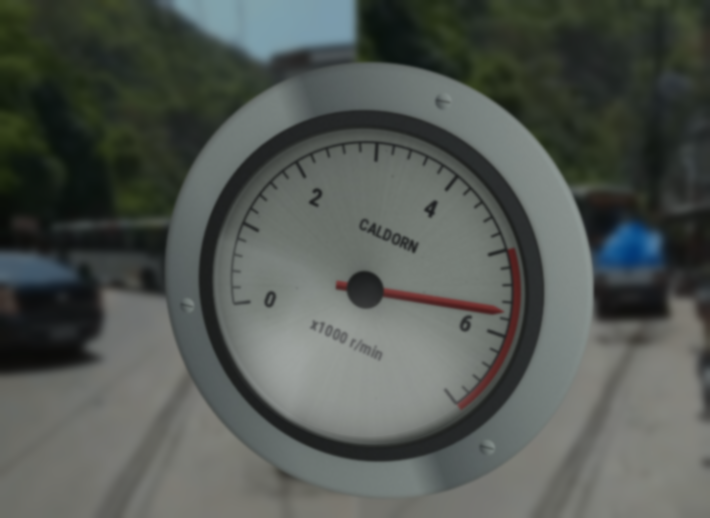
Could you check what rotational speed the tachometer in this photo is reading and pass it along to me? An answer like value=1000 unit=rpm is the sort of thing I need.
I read value=5700 unit=rpm
